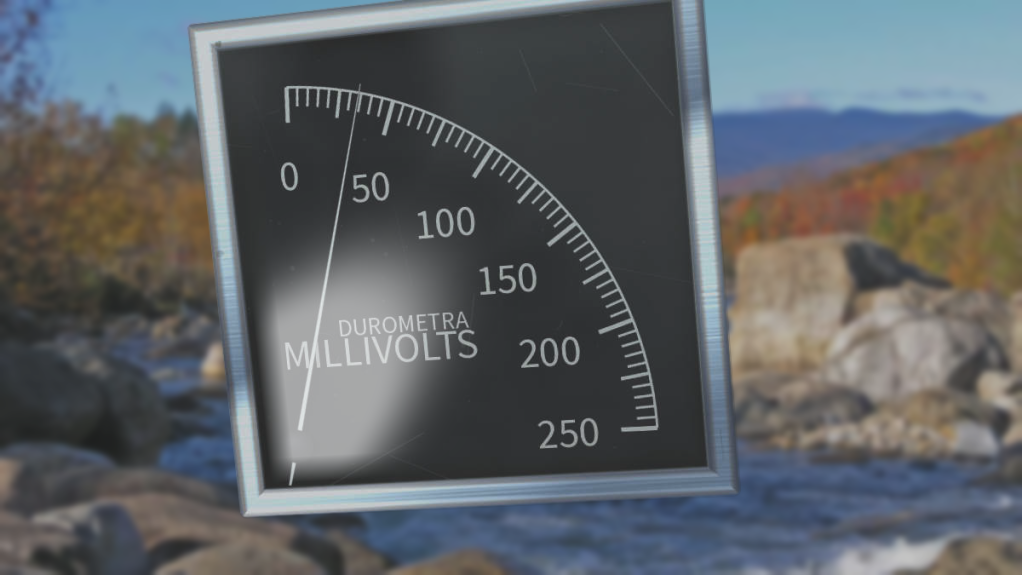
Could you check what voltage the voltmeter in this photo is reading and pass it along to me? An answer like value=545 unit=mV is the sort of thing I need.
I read value=35 unit=mV
